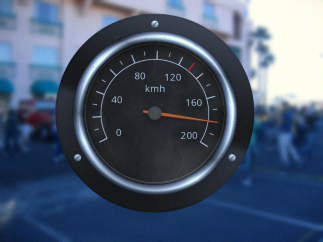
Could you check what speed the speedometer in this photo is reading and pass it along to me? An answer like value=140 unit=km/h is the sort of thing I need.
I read value=180 unit=km/h
